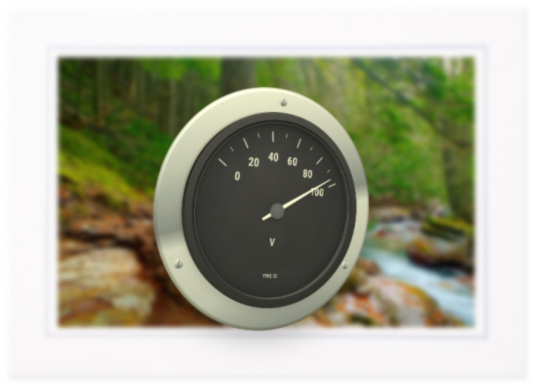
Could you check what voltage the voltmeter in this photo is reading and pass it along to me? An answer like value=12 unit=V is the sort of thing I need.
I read value=95 unit=V
